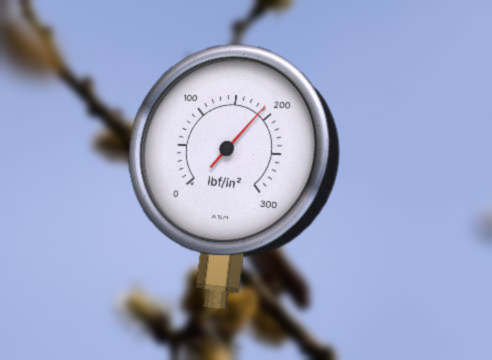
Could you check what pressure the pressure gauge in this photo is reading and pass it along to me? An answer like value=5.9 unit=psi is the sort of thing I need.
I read value=190 unit=psi
